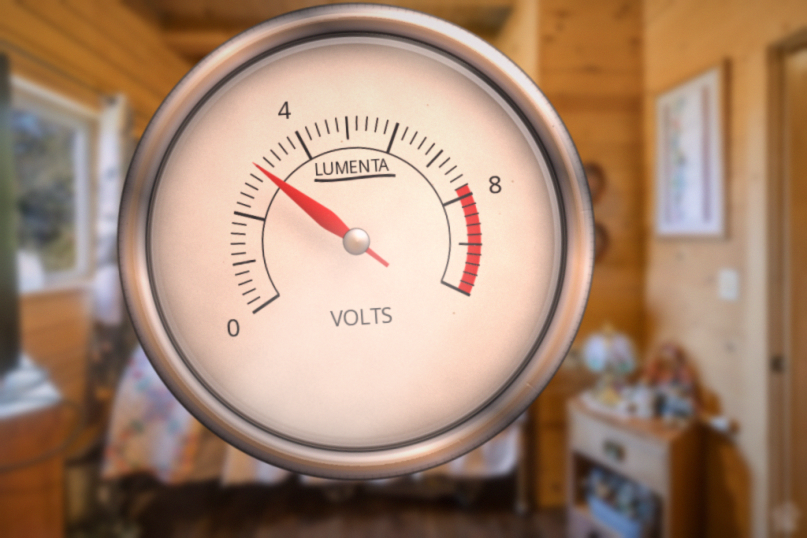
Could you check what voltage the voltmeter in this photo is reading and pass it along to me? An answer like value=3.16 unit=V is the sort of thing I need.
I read value=3 unit=V
